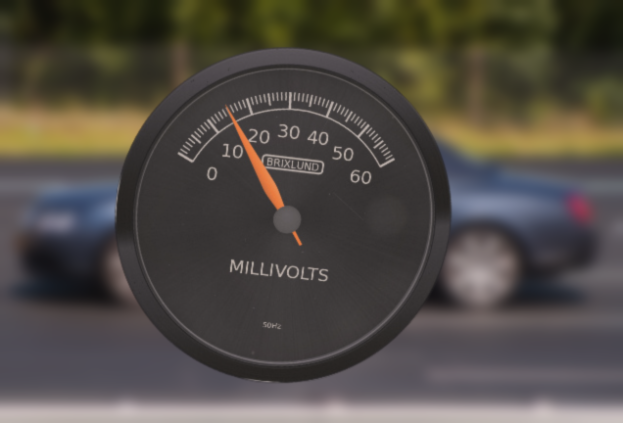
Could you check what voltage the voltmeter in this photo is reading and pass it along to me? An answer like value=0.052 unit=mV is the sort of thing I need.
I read value=15 unit=mV
